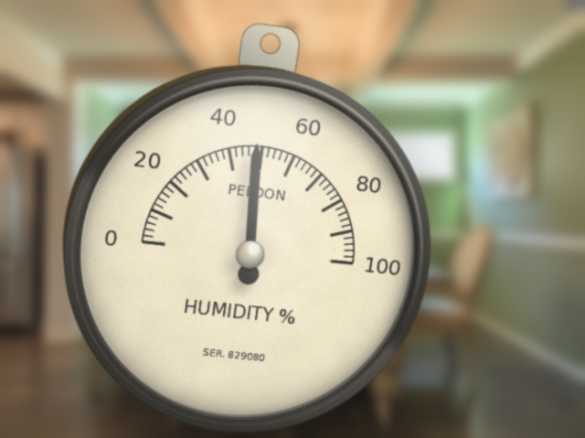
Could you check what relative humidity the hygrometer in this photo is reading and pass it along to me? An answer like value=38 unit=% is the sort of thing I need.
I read value=48 unit=%
